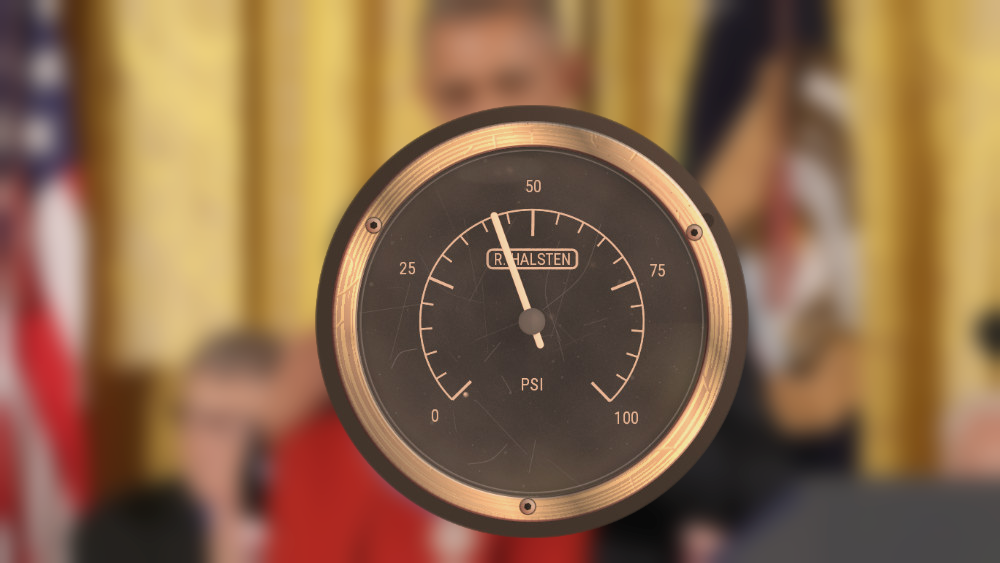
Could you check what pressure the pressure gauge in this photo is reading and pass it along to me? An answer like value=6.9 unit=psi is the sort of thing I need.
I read value=42.5 unit=psi
